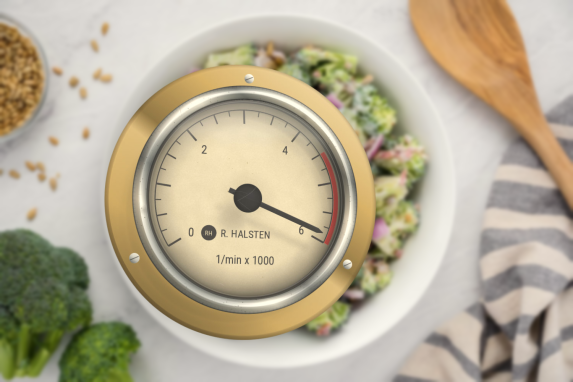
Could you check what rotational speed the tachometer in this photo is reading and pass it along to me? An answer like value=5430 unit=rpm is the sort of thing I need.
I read value=5875 unit=rpm
